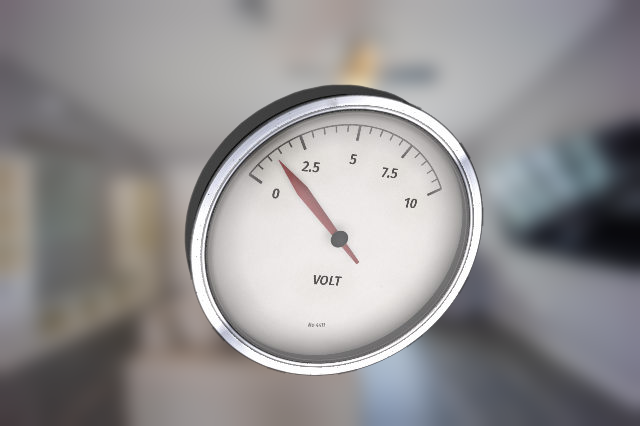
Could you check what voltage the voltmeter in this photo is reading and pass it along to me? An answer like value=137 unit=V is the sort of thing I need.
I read value=1.25 unit=V
